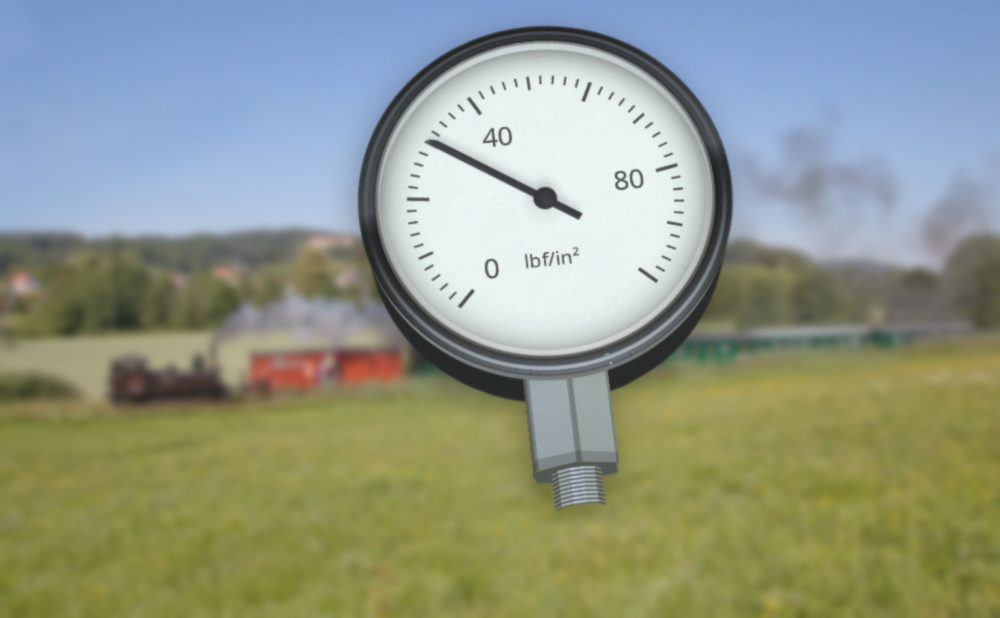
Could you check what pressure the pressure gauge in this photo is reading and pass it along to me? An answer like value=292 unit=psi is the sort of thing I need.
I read value=30 unit=psi
